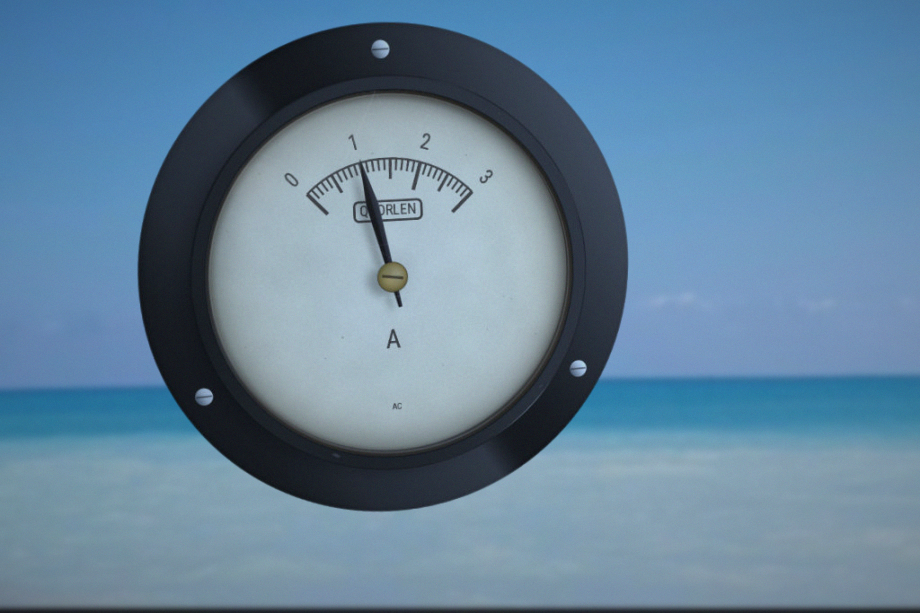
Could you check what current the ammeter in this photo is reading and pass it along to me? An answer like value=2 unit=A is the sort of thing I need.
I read value=1 unit=A
